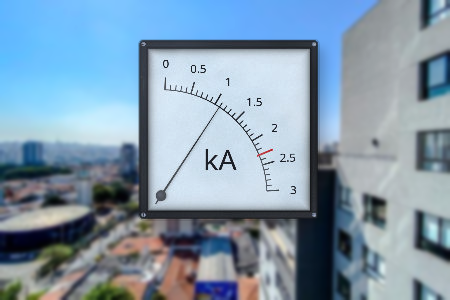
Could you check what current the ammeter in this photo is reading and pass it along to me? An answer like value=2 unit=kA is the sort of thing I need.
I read value=1.1 unit=kA
